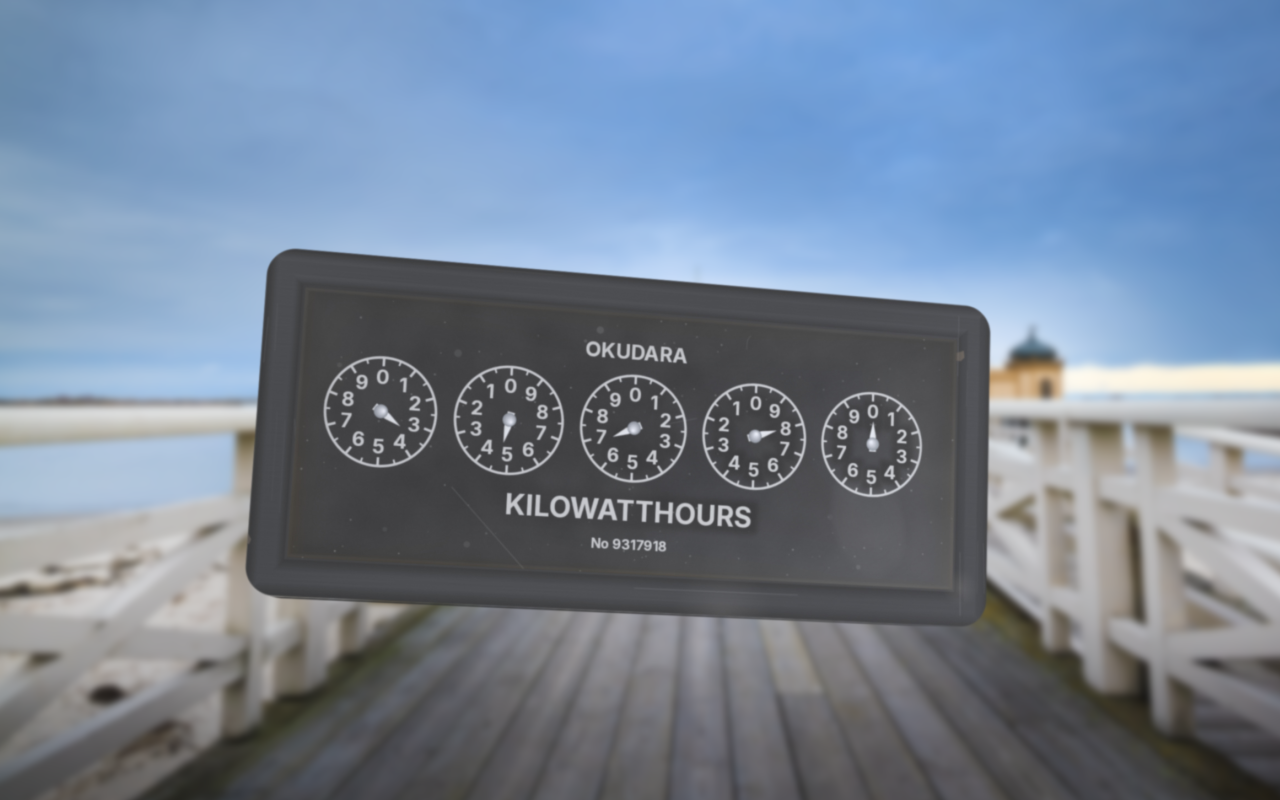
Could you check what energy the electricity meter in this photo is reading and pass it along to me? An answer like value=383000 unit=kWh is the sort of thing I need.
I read value=34680 unit=kWh
